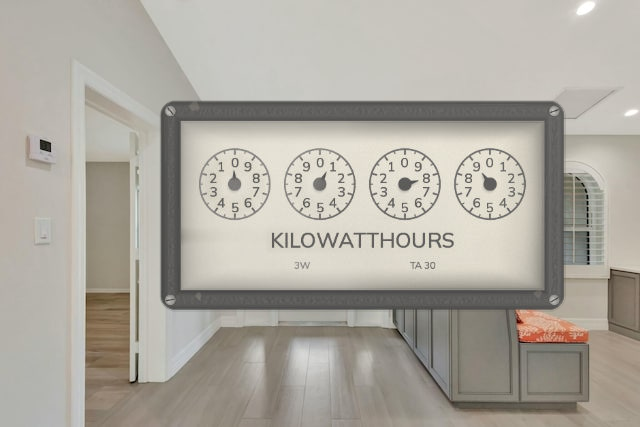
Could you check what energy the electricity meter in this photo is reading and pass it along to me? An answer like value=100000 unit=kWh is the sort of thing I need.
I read value=79 unit=kWh
